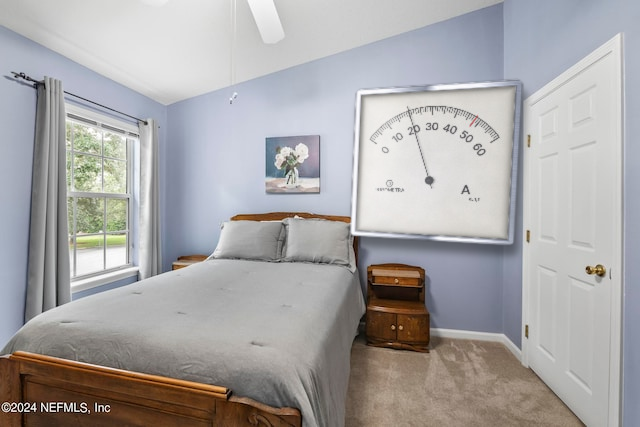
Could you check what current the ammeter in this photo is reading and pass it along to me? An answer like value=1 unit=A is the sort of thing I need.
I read value=20 unit=A
